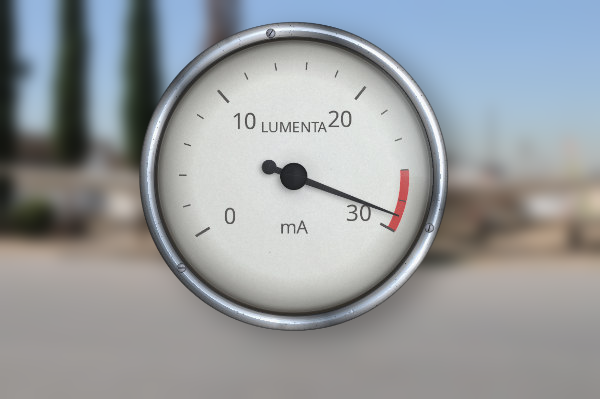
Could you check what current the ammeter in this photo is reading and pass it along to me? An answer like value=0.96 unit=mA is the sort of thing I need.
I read value=29 unit=mA
